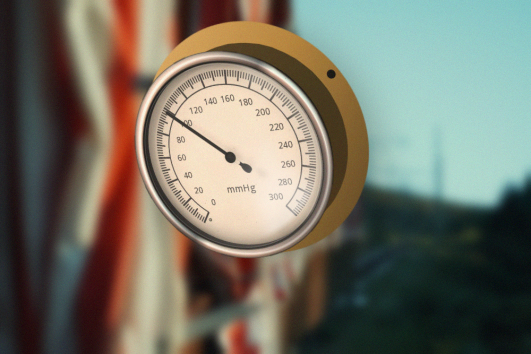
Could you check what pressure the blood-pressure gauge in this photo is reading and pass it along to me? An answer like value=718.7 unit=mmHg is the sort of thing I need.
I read value=100 unit=mmHg
